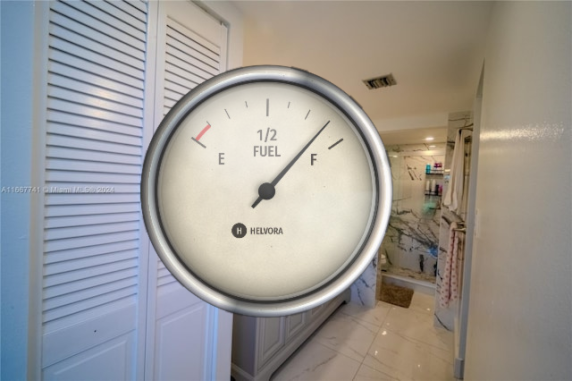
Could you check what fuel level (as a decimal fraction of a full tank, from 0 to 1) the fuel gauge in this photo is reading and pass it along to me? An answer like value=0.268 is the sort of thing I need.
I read value=0.875
